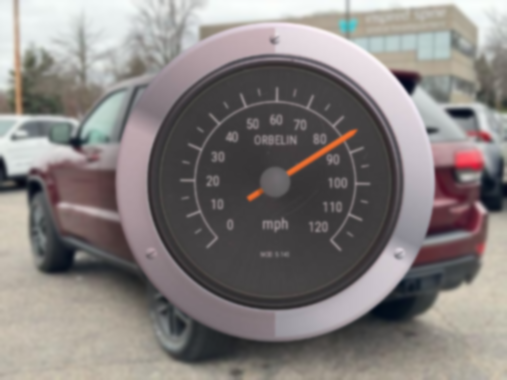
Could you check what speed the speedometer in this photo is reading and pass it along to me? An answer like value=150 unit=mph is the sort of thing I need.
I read value=85 unit=mph
